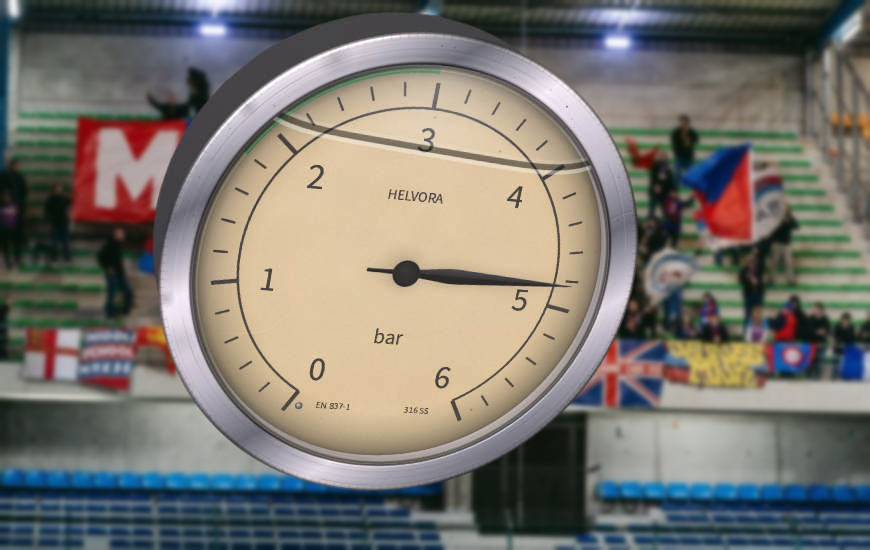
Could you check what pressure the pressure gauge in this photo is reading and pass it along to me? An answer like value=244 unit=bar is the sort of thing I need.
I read value=4.8 unit=bar
